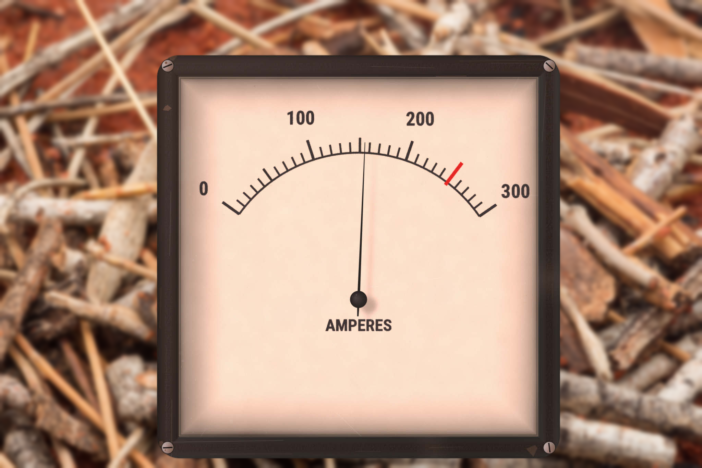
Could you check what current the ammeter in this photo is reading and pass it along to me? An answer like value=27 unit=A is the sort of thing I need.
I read value=155 unit=A
